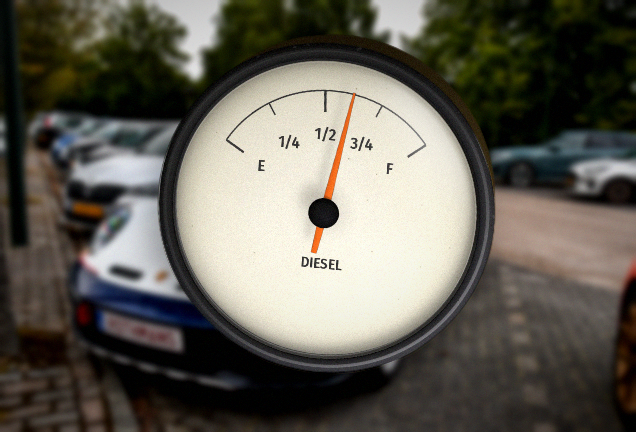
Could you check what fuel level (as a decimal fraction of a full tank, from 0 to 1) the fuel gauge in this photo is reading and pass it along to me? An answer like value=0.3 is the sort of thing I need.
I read value=0.625
